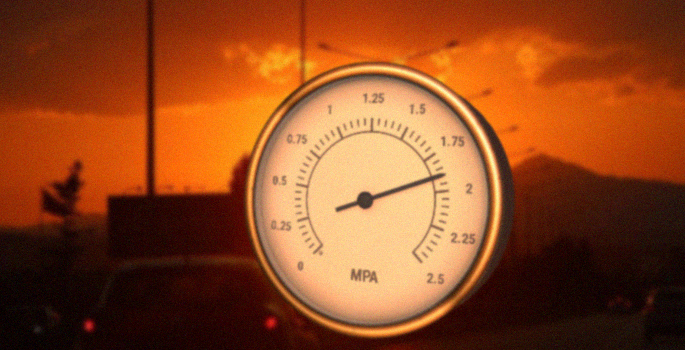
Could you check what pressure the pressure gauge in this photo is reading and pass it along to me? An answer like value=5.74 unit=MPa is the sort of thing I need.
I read value=1.9 unit=MPa
